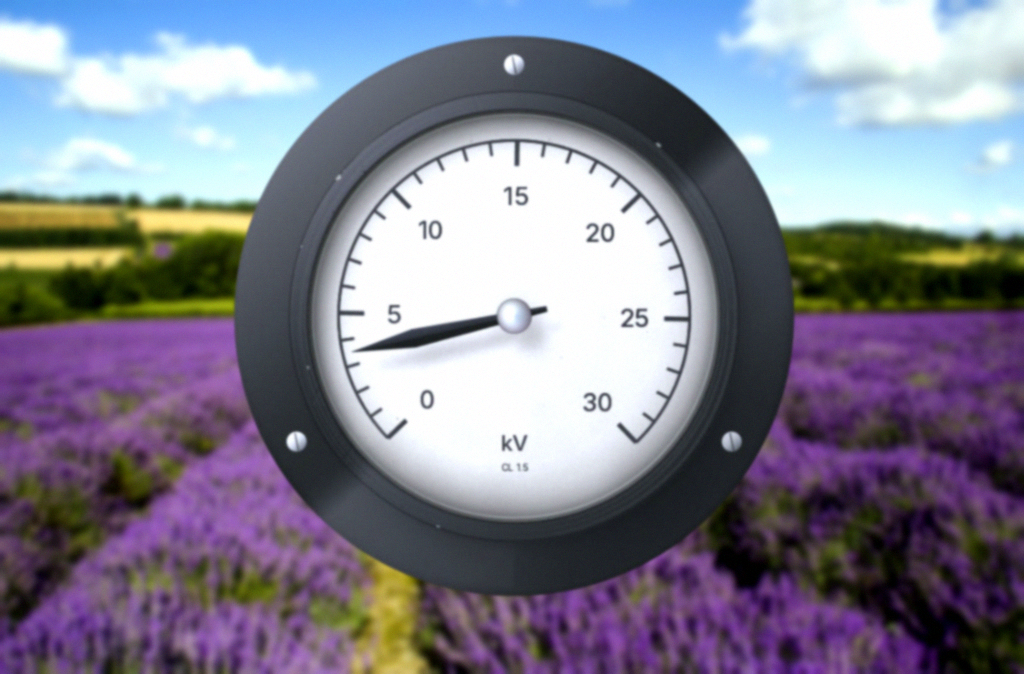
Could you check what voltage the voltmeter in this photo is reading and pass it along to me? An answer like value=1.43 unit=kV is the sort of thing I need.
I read value=3.5 unit=kV
